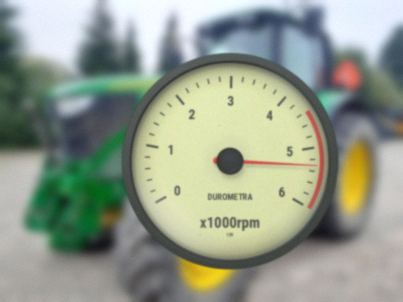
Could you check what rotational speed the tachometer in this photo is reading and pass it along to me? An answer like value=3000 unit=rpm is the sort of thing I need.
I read value=5300 unit=rpm
